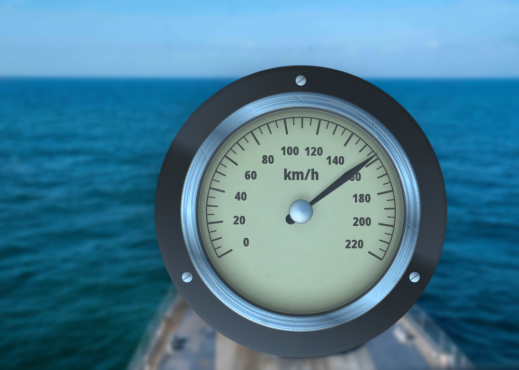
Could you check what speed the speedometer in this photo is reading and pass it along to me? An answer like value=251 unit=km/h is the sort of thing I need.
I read value=157.5 unit=km/h
